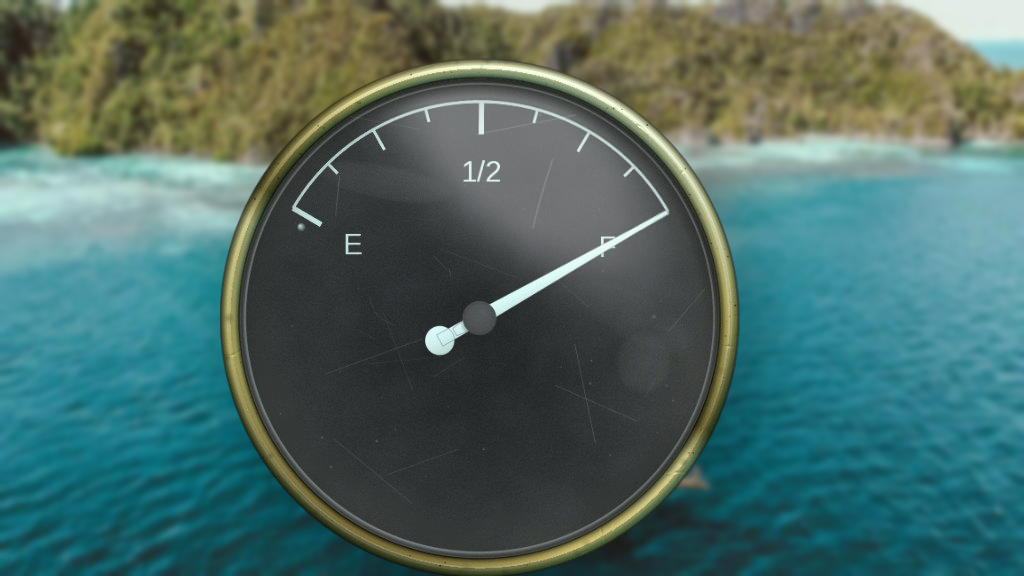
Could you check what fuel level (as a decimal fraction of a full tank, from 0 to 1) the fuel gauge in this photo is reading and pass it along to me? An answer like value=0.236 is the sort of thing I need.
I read value=1
